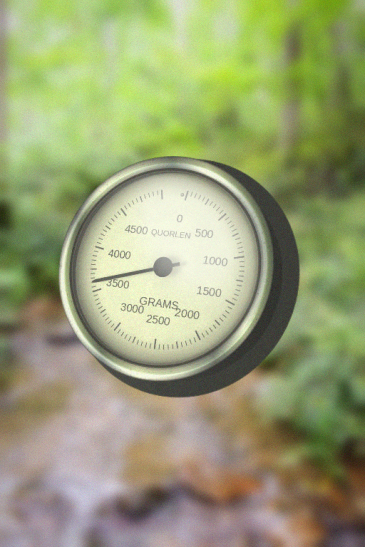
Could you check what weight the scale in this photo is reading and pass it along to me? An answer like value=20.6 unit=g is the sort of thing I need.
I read value=3600 unit=g
